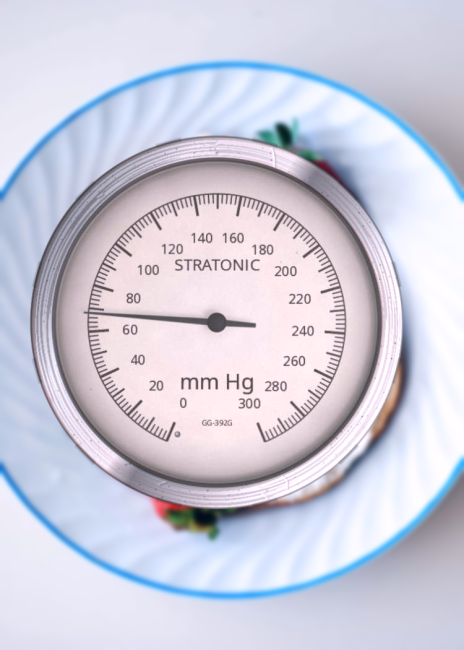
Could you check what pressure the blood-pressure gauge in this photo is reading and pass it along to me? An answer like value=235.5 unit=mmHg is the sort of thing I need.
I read value=68 unit=mmHg
